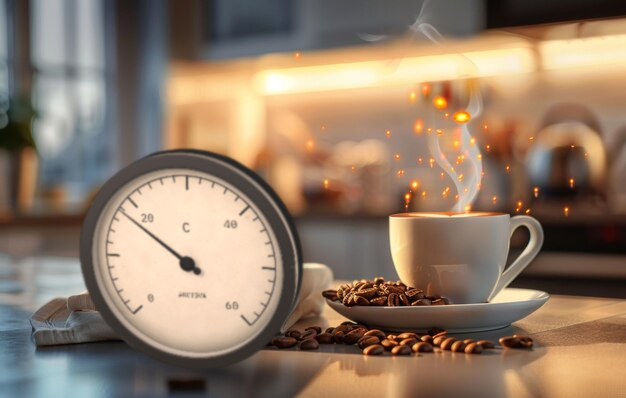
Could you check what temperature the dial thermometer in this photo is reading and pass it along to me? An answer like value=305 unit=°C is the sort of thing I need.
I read value=18 unit=°C
